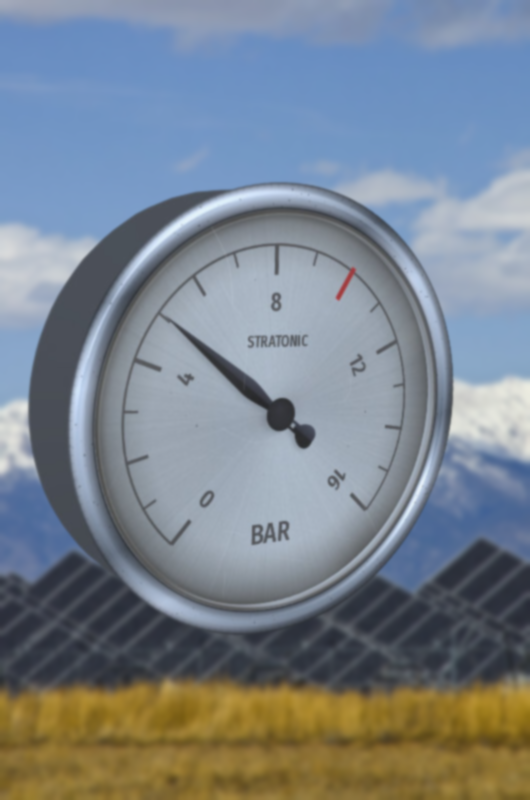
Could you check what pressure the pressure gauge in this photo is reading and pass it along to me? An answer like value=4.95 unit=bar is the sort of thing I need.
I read value=5 unit=bar
